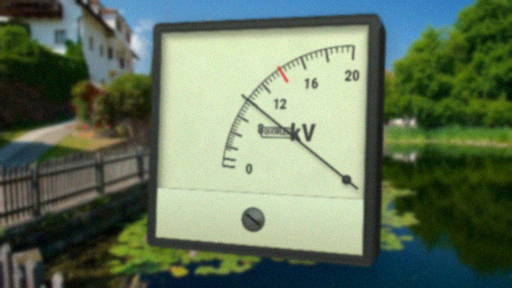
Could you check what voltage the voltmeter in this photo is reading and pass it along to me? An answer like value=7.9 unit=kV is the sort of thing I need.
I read value=10 unit=kV
